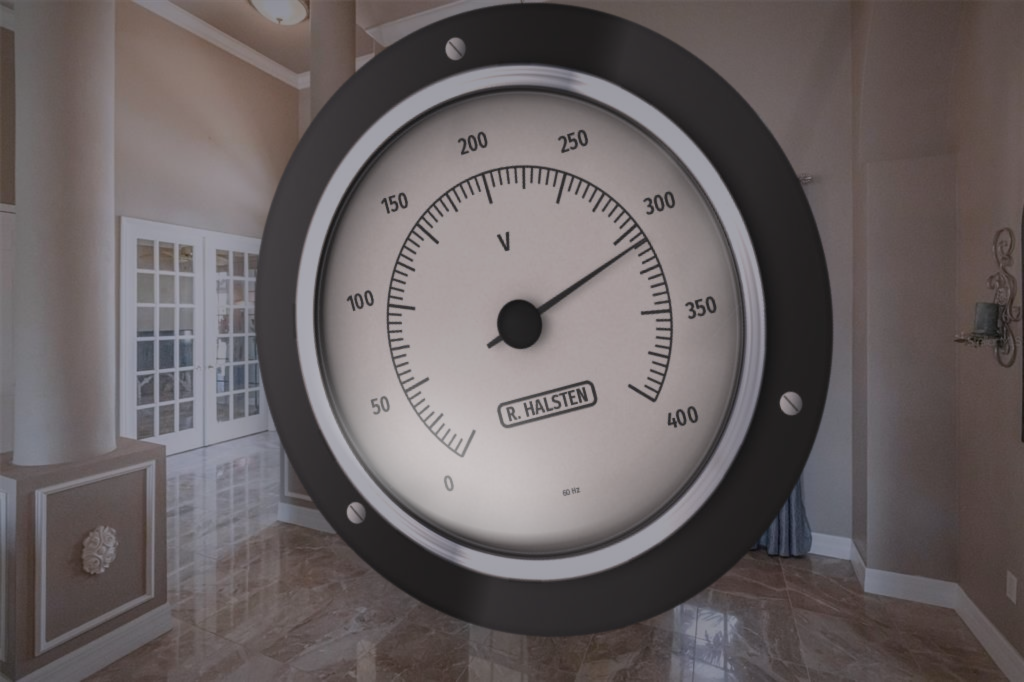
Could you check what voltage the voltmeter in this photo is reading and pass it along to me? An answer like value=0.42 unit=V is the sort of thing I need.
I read value=310 unit=V
